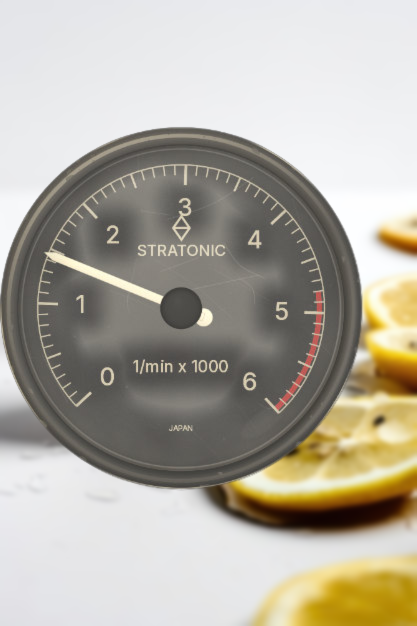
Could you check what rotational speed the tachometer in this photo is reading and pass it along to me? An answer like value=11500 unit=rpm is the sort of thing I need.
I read value=1450 unit=rpm
